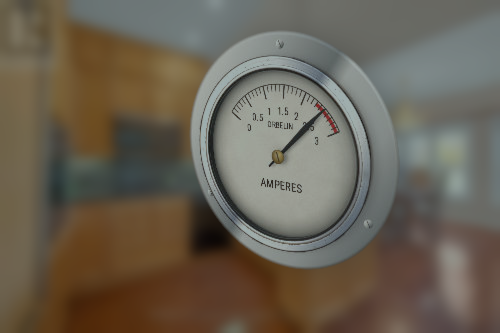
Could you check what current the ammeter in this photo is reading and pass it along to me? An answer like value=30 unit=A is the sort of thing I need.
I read value=2.5 unit=A
